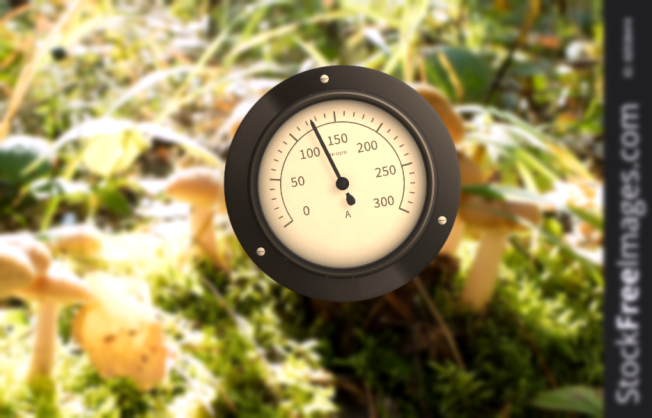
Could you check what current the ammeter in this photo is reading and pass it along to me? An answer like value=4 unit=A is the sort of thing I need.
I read value=125 unit=A
